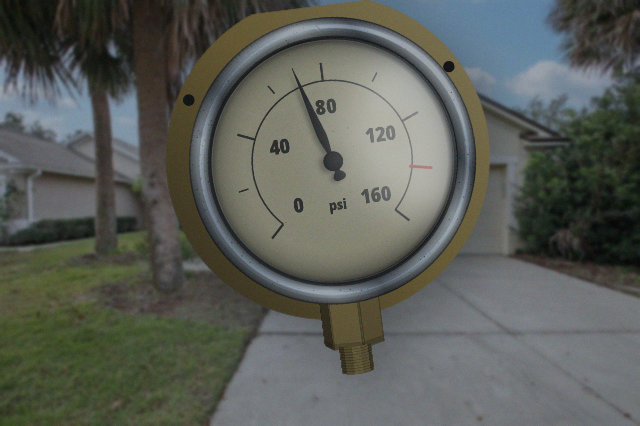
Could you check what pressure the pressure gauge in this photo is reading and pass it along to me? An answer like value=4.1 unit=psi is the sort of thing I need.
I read value=70 unit=psi
